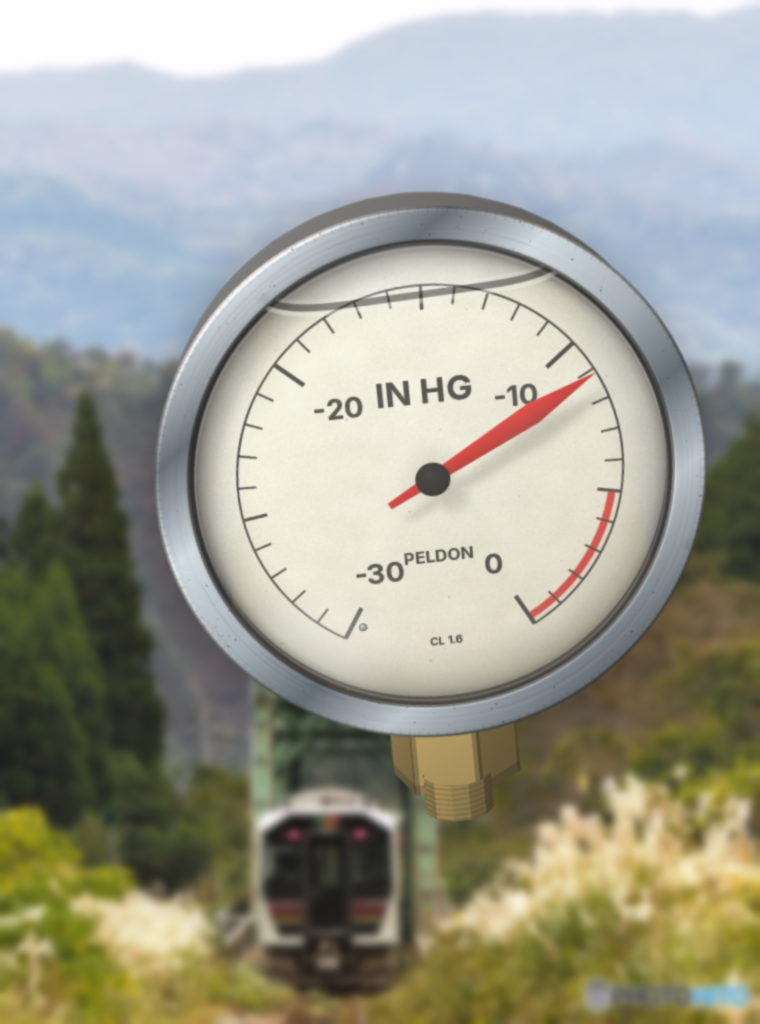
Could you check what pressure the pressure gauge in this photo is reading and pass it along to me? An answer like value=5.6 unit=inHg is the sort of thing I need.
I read value=-9 unit=inHg
